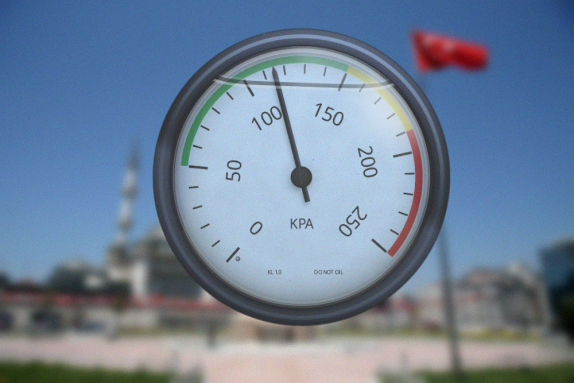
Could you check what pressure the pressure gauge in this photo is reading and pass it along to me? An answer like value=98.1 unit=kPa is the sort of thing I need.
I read value=115 unit=kPa
